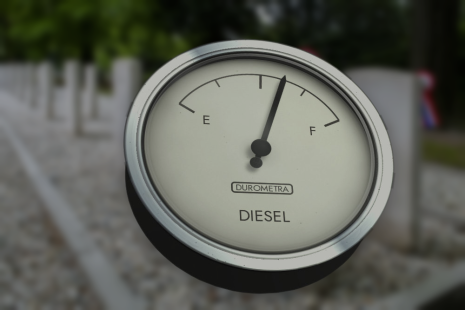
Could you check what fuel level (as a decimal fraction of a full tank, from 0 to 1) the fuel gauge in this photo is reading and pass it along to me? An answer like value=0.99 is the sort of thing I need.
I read value=0.625
